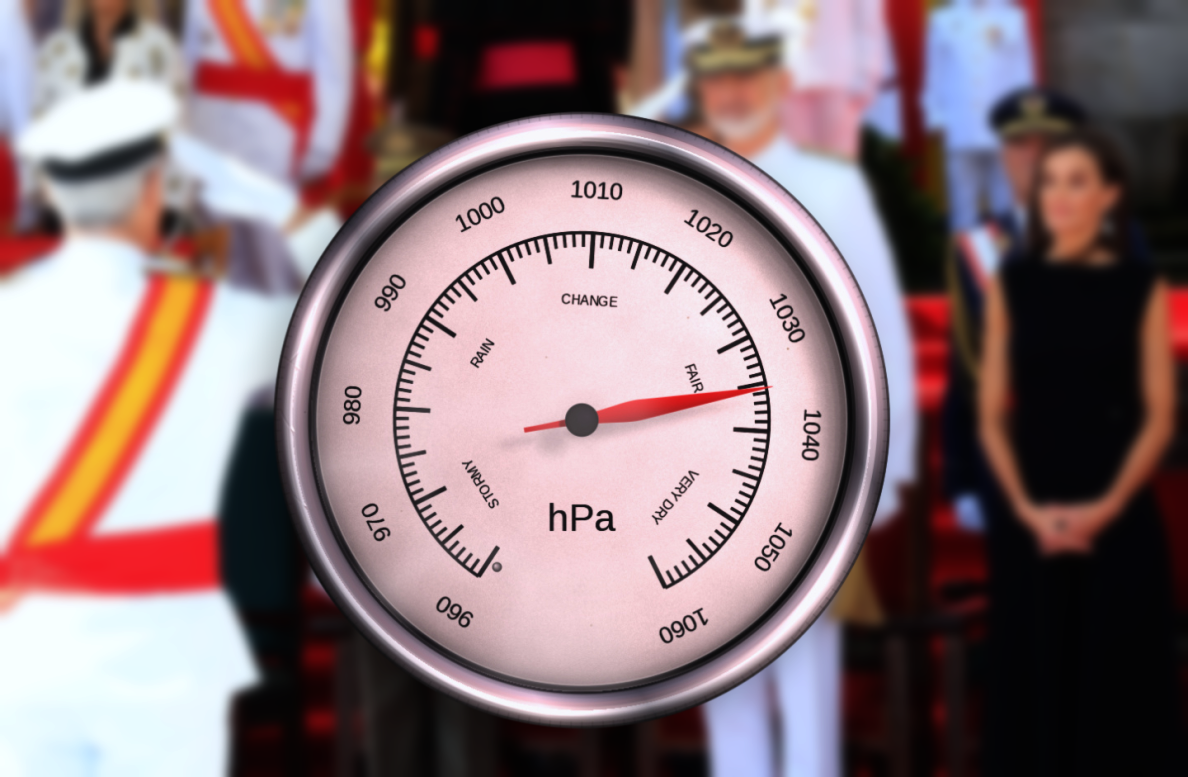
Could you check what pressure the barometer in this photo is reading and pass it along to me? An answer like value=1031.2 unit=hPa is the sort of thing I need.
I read value=1035.5 unit=hPa
